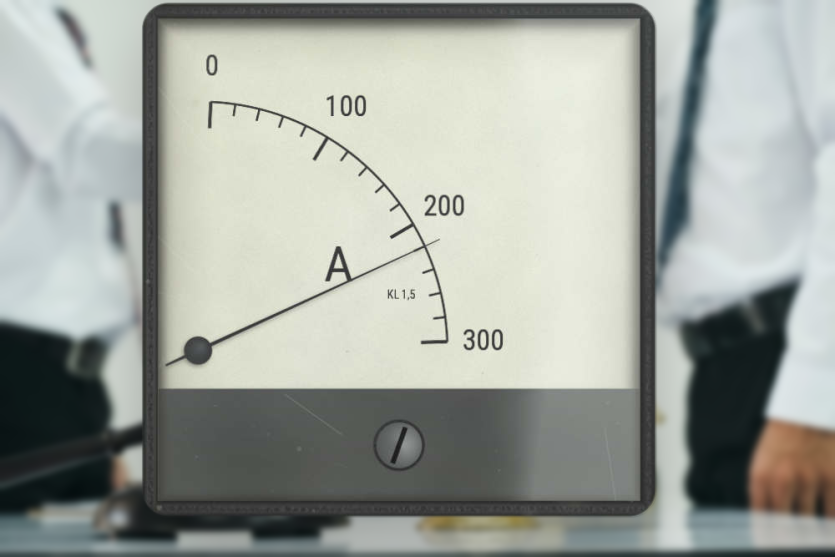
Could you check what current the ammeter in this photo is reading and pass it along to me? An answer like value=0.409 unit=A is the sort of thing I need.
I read value=220 unit=A
